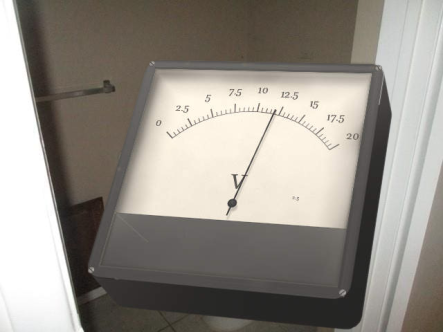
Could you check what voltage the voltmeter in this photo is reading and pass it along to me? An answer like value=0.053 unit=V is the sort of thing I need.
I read value=12 unit=V
